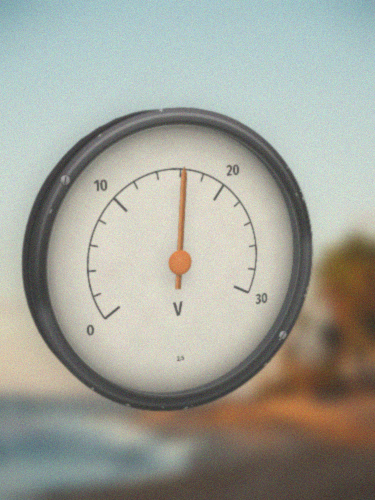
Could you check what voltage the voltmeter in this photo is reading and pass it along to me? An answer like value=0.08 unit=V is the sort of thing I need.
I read value=16 unit=V
